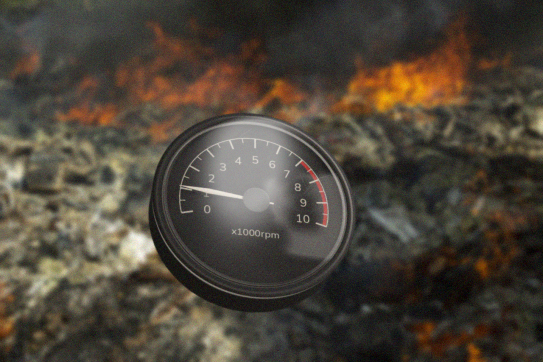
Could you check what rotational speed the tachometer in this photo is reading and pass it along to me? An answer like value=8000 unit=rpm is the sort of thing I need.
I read value=1000 unit=rpm
